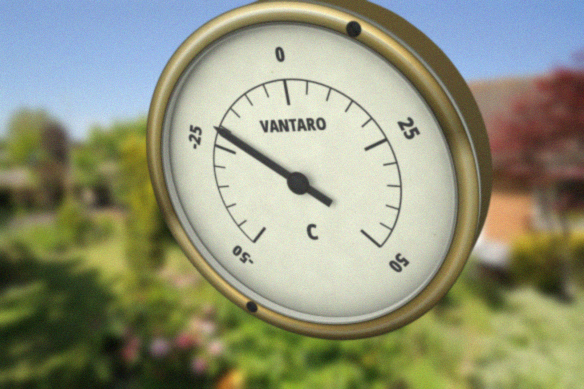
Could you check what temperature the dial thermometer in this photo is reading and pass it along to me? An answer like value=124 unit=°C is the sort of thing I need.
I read value=-20 unit=°C
